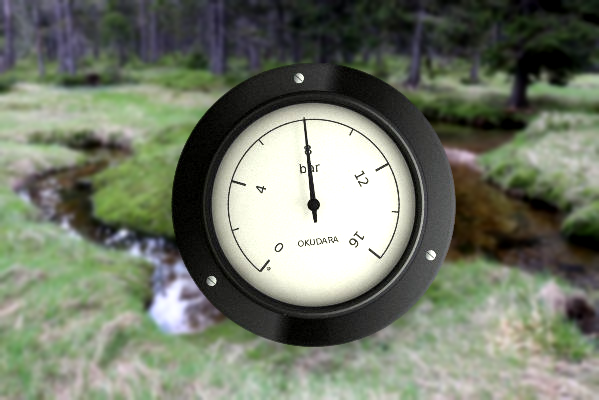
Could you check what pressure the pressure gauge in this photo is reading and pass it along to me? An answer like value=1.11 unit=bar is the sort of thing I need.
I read value=8 unit=bar
